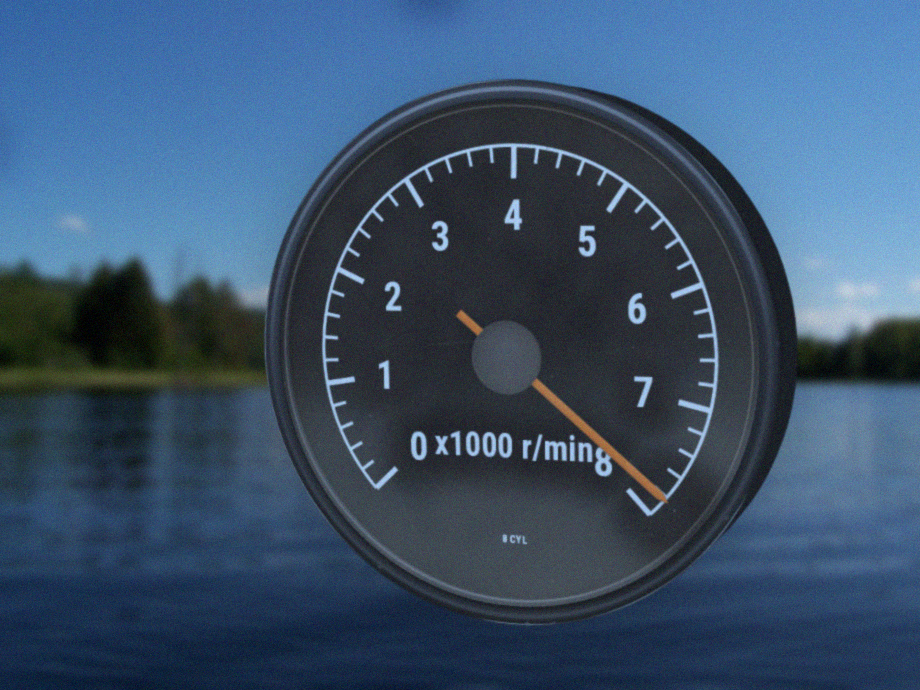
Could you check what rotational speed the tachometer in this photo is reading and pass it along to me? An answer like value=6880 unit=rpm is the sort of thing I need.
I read value=7800 unit=rpm
